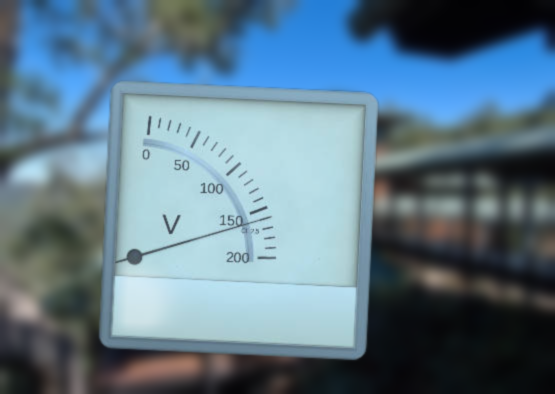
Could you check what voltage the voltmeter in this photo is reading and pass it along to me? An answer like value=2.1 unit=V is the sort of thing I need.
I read value=160 unit=V
